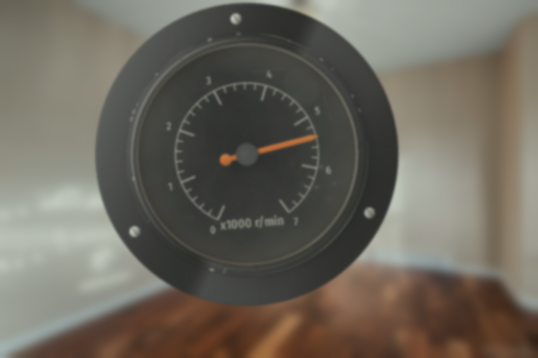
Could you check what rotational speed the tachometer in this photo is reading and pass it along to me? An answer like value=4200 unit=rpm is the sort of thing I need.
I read value=5400 unit=rpm
